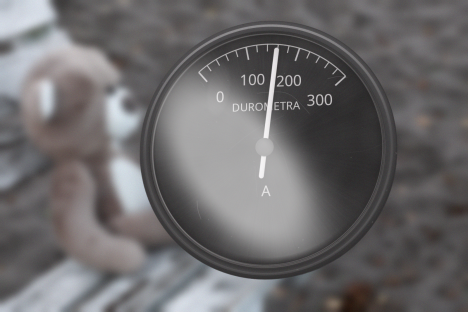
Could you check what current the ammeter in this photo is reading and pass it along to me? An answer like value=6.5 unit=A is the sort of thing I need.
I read value=160 unit=A
